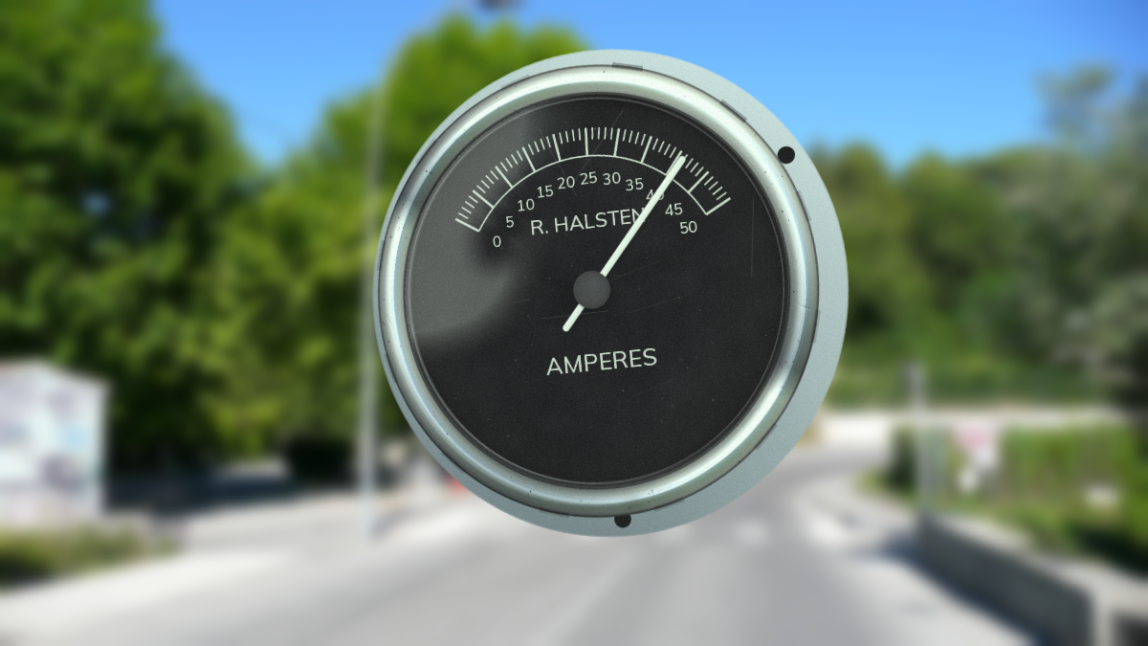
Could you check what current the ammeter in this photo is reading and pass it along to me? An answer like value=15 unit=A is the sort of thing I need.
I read value=41 unit=A
